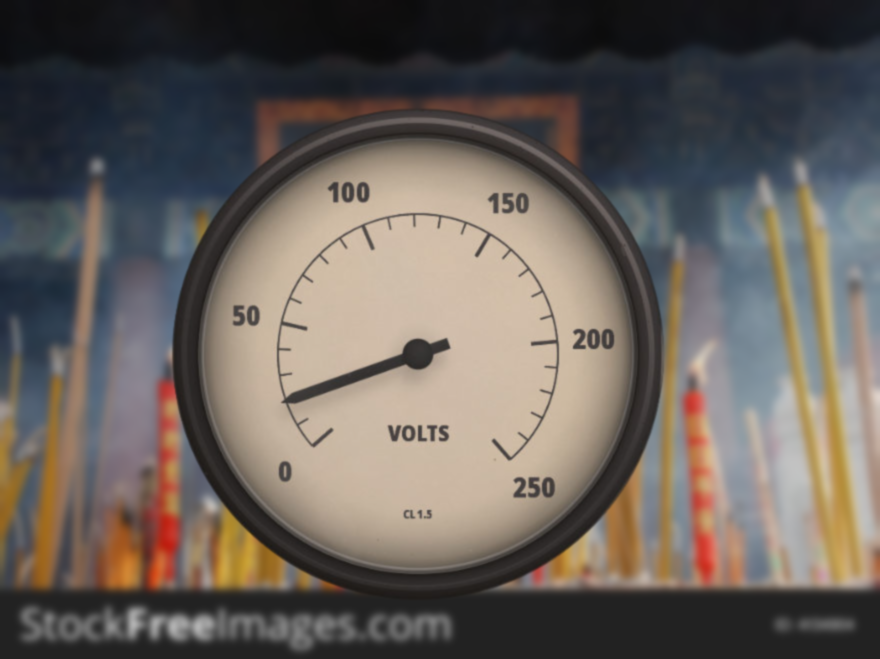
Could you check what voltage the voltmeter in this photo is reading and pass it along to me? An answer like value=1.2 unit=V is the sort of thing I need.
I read value=20 unit=V
